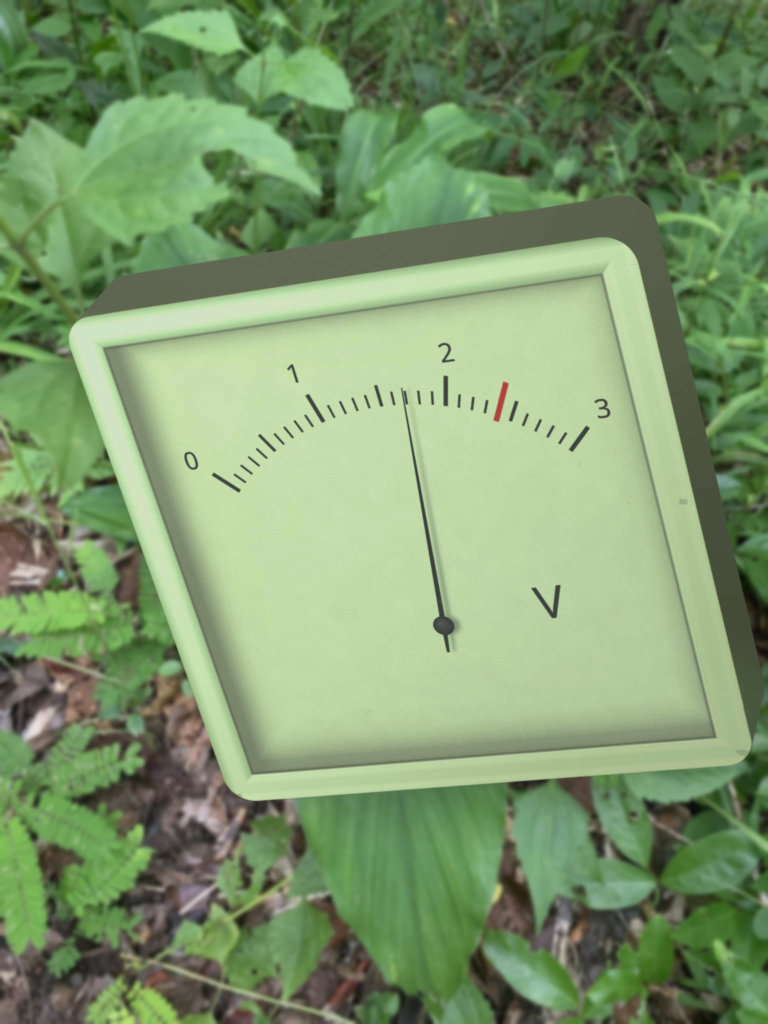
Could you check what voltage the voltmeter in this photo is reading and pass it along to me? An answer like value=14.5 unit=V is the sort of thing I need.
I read value=1.7 unit=V
